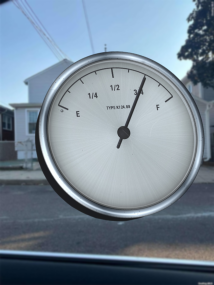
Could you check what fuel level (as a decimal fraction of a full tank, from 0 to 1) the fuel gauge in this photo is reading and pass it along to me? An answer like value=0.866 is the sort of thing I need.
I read value=0.75
